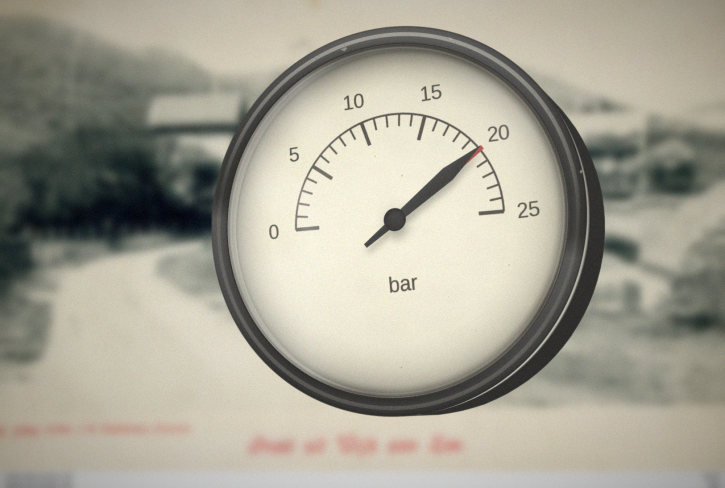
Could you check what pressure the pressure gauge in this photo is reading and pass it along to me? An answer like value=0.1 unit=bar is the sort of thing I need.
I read value=20 unit=bar
